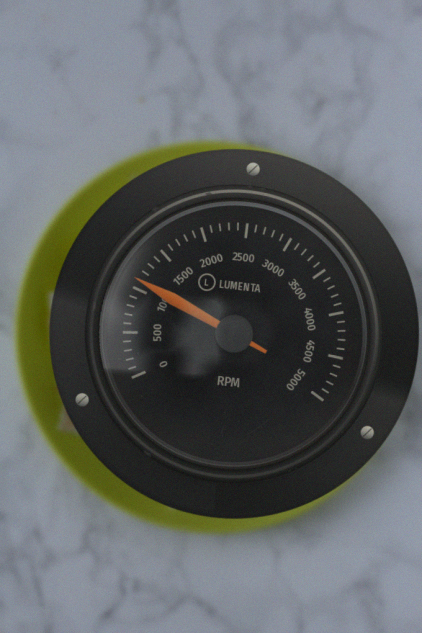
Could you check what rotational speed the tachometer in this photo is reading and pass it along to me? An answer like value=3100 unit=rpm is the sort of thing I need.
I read value=1100 unit=rpm
